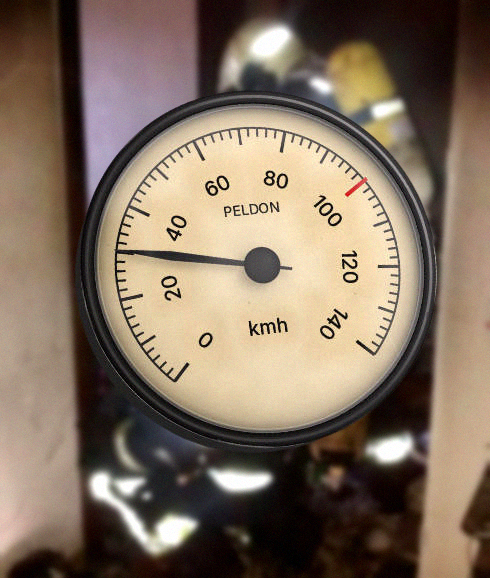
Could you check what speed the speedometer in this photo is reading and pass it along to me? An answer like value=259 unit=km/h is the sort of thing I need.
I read value=30 unit=km/h
